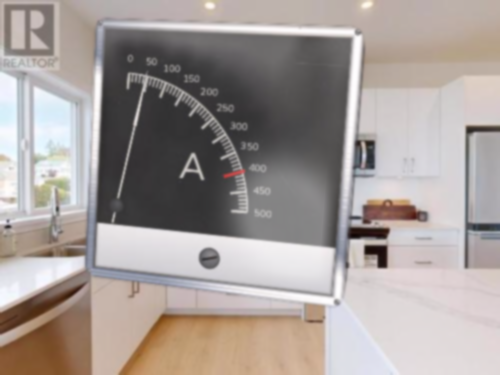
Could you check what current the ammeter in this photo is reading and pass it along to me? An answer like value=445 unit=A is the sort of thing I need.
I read value=50 unit=A
